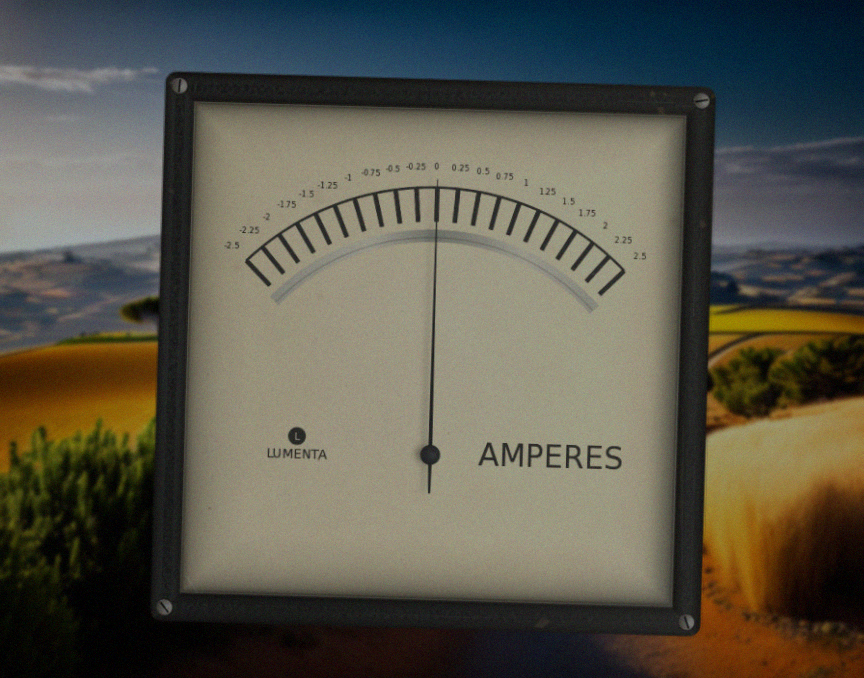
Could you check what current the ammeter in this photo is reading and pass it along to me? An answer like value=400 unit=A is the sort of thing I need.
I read value=0 unit=A
